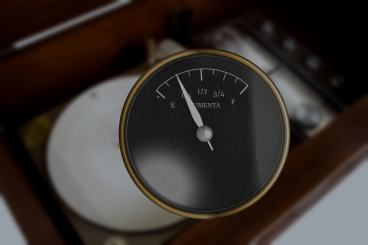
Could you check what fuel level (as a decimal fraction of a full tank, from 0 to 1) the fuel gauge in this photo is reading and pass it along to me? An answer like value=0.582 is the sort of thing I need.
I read value=0.25
